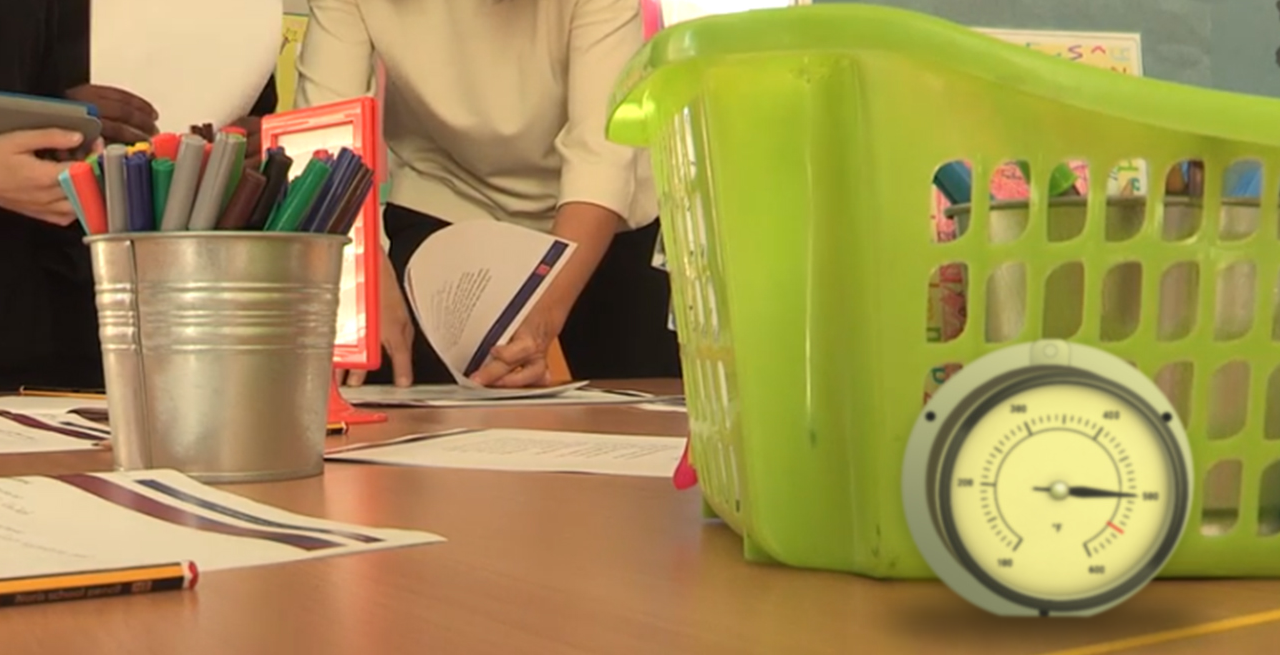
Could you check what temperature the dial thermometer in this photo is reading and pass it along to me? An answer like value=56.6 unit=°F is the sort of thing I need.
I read value=500 unit=°F
